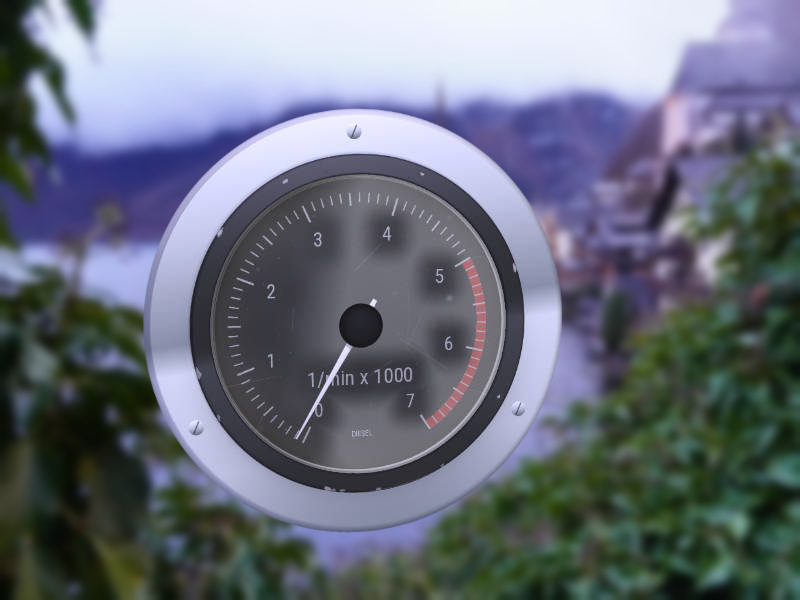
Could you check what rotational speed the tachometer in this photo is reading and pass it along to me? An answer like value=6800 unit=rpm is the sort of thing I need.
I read value=100 unit=rpm
